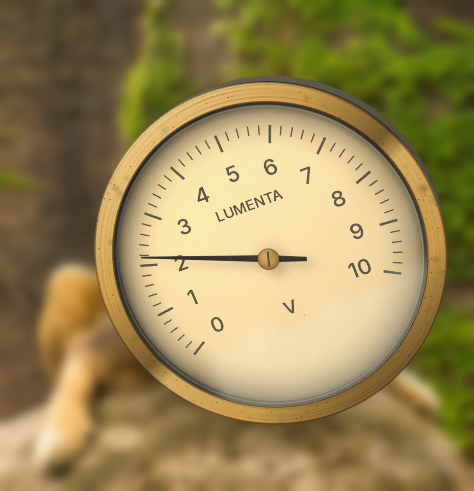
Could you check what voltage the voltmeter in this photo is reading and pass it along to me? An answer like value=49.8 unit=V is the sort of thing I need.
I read value=2.2 unit=V
